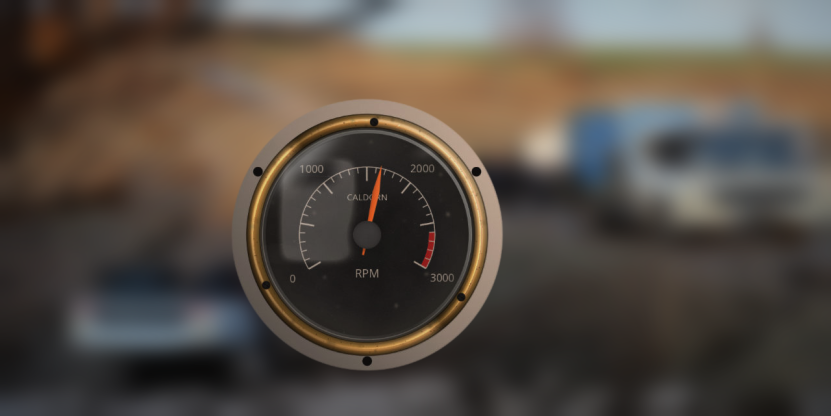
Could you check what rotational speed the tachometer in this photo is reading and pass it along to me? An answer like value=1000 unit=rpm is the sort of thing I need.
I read value=1650 unit=rpm
